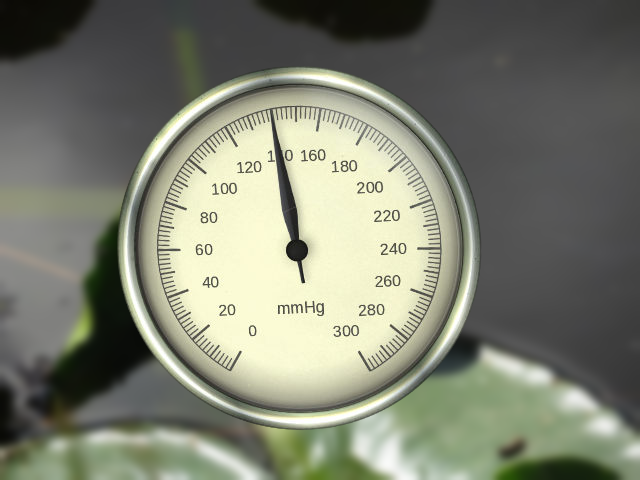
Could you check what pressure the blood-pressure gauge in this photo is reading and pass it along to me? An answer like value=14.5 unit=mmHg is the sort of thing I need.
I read value=140 unit=mmHg
